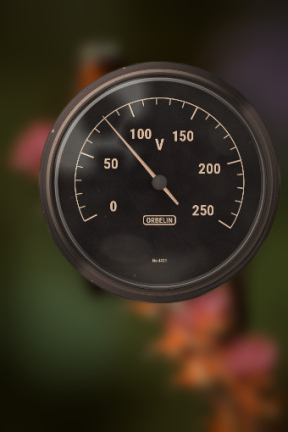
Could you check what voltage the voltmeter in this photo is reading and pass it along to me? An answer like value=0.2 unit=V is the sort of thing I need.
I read value=80 unit=V
